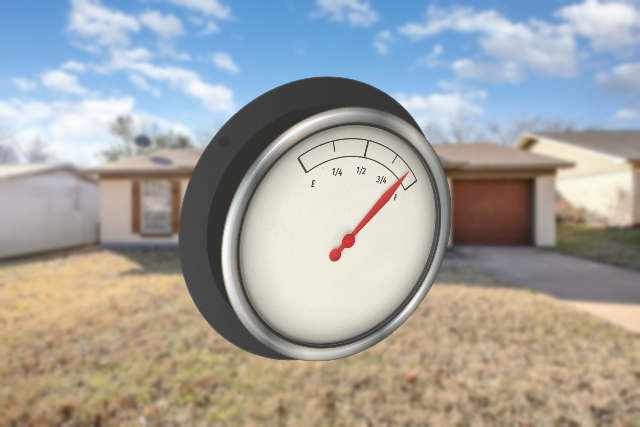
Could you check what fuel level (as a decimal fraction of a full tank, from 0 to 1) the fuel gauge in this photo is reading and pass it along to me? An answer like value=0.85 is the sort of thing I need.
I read value=0.875
